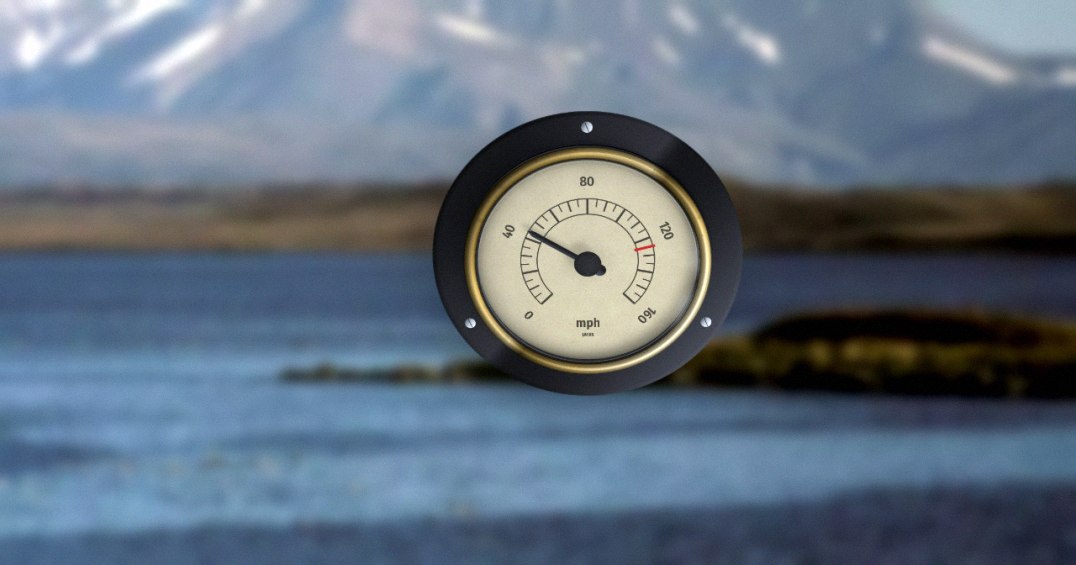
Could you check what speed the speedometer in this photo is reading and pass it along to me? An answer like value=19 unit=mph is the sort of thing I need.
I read value=45 unit=mph
